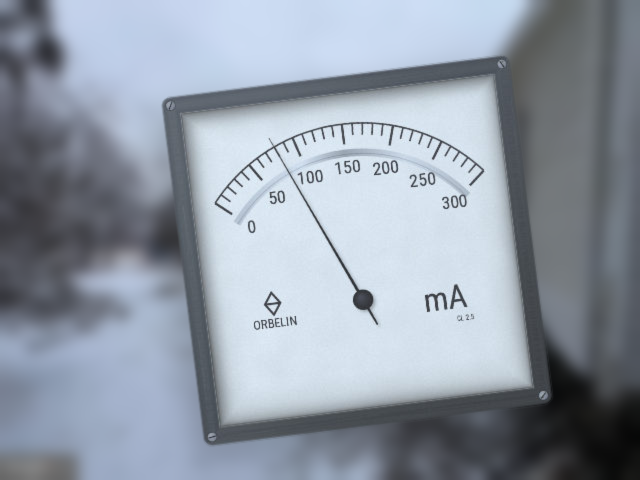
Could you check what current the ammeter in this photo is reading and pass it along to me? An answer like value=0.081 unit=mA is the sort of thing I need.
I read value=80 unit=mA
